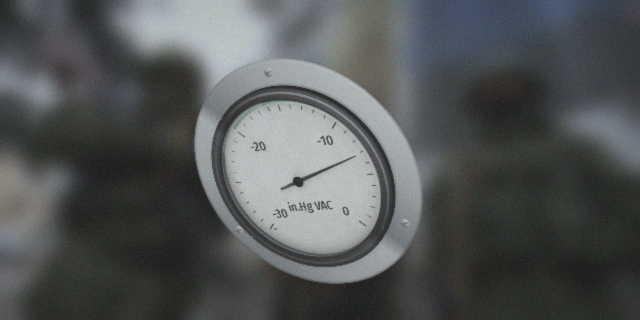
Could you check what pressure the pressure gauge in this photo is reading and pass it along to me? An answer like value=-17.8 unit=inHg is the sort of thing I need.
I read value=-7 unit=inHg
